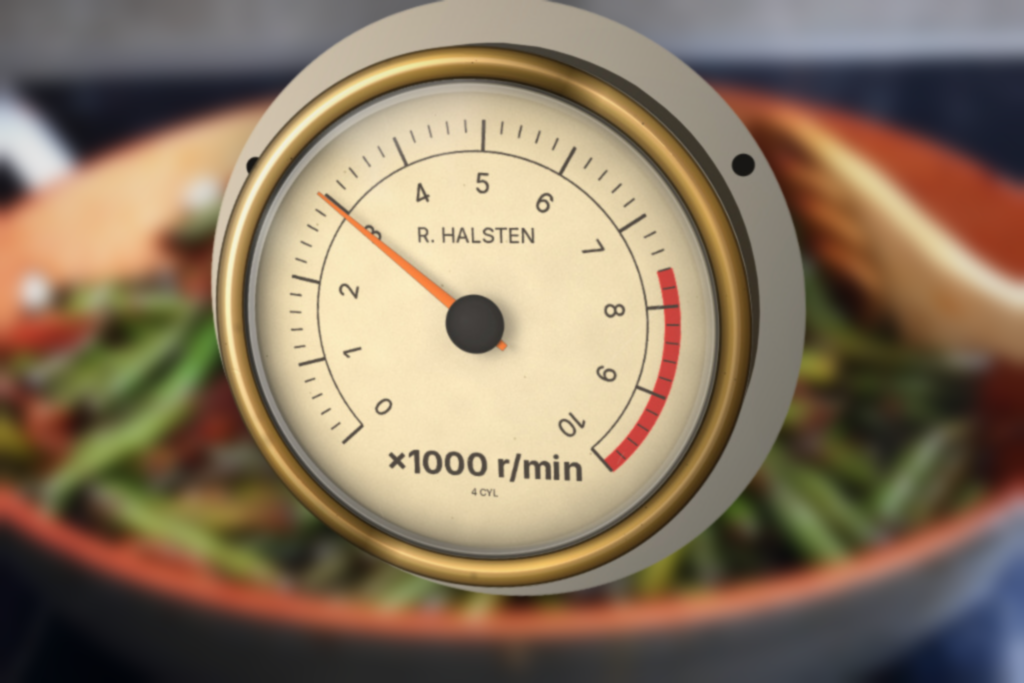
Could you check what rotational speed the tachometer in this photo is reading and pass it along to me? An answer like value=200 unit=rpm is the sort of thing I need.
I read value=3000 unit=rpm
